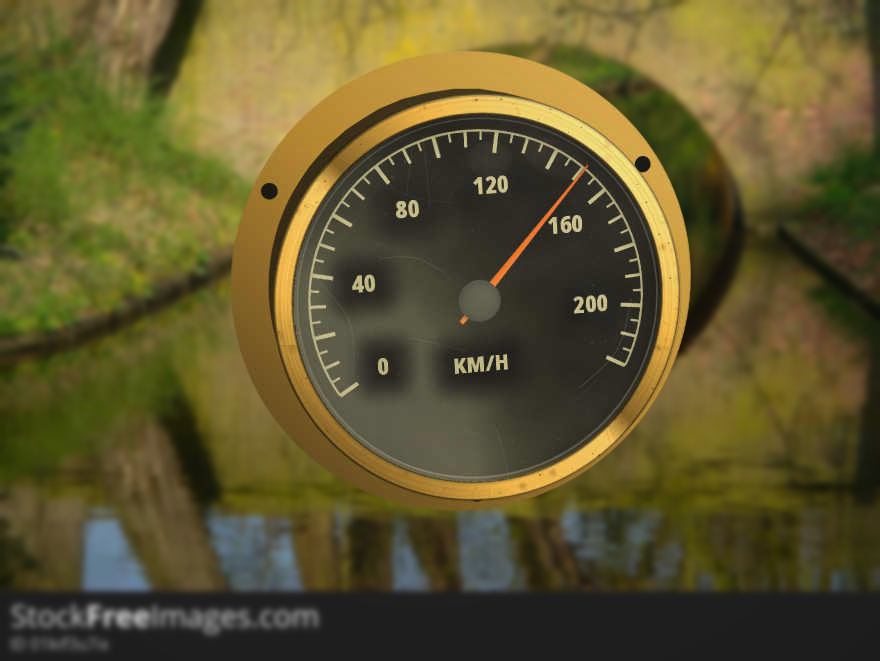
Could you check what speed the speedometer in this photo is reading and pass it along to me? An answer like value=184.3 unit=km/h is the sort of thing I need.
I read value=150 unit=km/h
